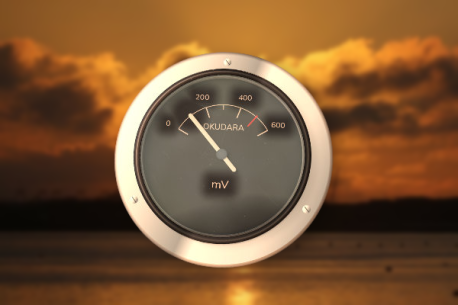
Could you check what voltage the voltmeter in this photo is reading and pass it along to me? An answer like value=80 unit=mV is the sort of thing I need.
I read value=100 unit=mV
